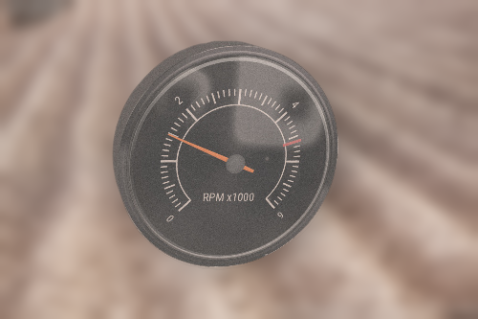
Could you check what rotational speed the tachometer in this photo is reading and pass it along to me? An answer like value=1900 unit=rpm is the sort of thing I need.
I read value=1500 unit=rpm
